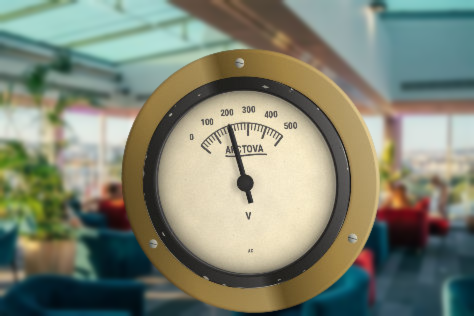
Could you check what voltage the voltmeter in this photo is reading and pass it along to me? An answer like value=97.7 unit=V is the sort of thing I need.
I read value=200 unit=V
